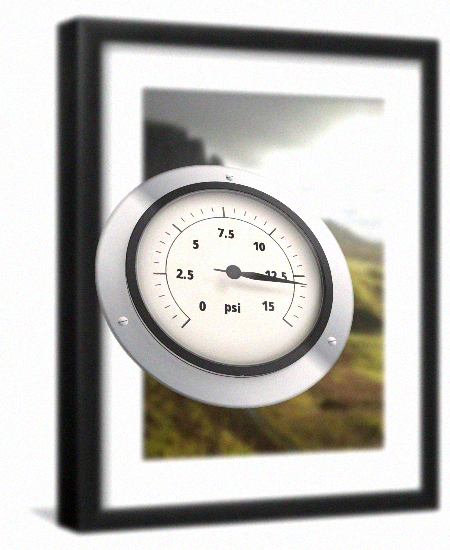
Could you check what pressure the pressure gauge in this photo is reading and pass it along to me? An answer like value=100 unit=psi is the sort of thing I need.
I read value=13 unit=psi
